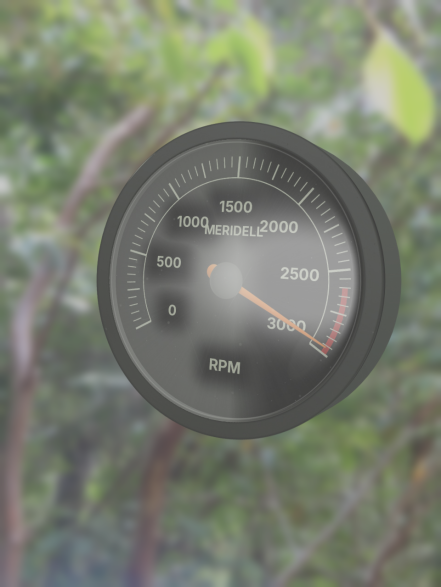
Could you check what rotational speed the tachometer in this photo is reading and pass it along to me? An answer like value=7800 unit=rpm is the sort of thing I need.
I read value=2950 unit=rpm
